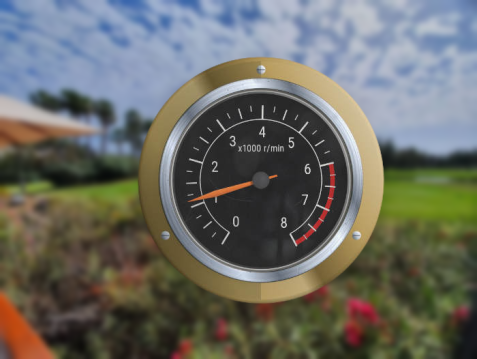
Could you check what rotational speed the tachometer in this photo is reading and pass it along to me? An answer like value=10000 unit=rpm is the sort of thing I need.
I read value=1125 unit=rpm
